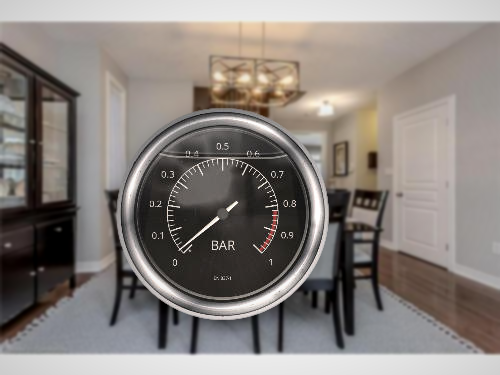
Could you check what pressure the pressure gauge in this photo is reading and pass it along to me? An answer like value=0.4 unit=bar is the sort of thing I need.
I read value=0.02 unit=bar
